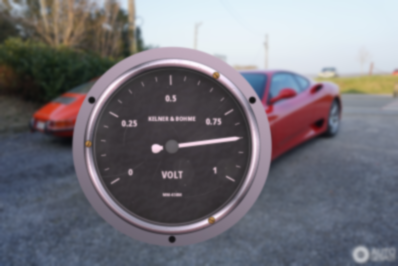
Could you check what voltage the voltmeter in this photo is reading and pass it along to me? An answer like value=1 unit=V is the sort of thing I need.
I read value=0.85 unit=V
